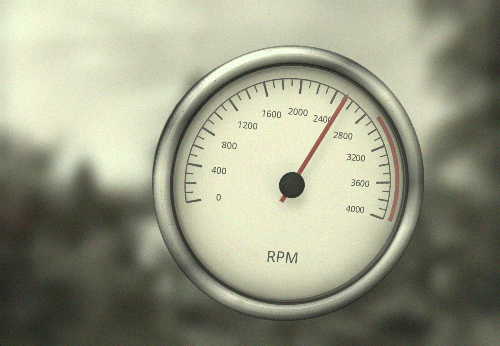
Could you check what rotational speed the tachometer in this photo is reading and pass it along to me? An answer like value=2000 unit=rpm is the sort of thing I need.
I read value=2500 unit=rpm
